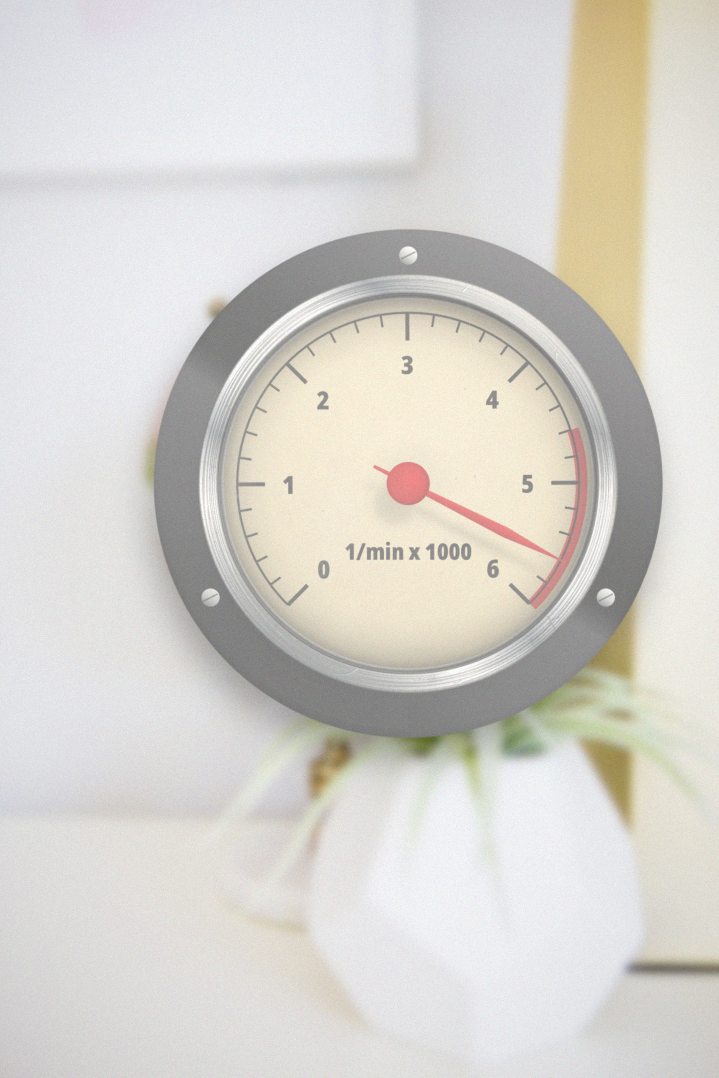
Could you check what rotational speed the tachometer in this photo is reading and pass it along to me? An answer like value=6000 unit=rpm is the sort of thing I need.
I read value=5600 unit=rpm
